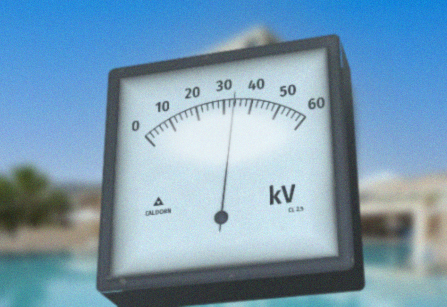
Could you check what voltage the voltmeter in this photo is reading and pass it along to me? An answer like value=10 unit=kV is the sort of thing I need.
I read value=34 unit=kV
